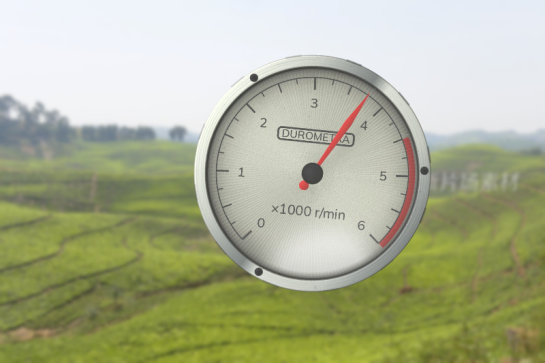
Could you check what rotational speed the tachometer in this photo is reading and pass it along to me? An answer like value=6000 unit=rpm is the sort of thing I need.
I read value=3750 unit=rpm
